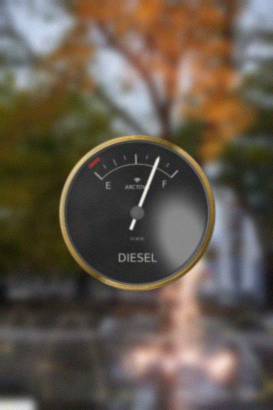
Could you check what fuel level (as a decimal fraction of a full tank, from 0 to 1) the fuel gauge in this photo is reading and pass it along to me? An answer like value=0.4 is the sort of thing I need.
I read value=0.75
